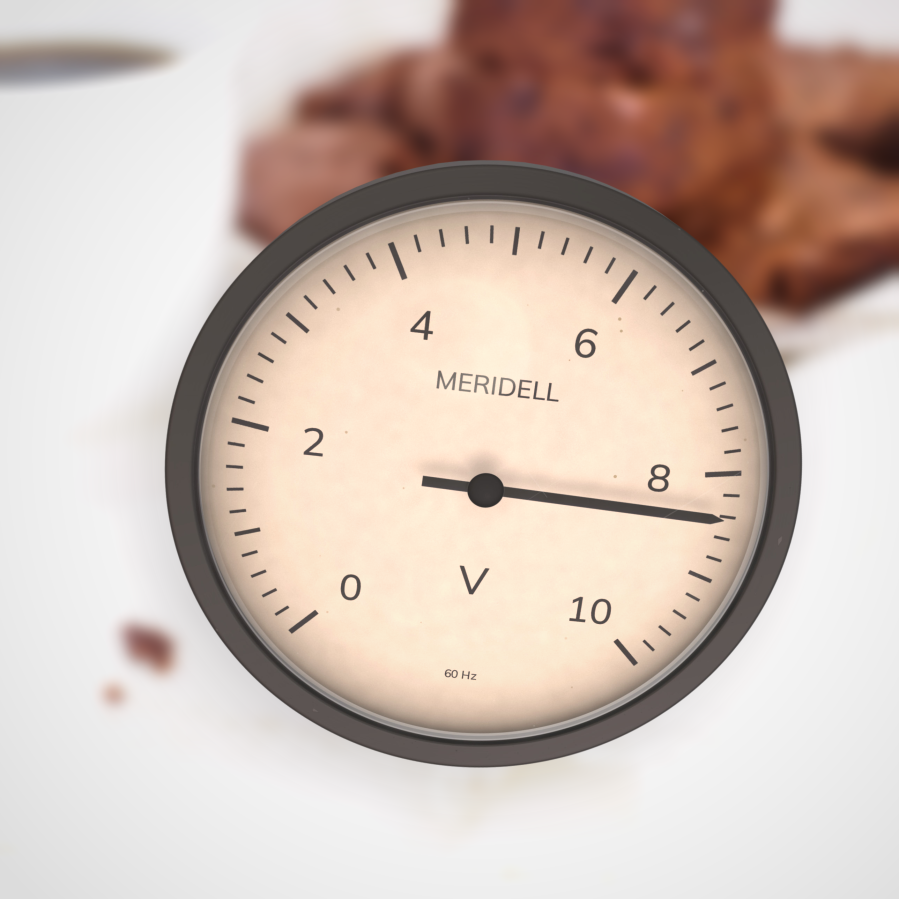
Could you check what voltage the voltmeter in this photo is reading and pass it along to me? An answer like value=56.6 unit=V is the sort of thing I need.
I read value=8.4 unit=V
